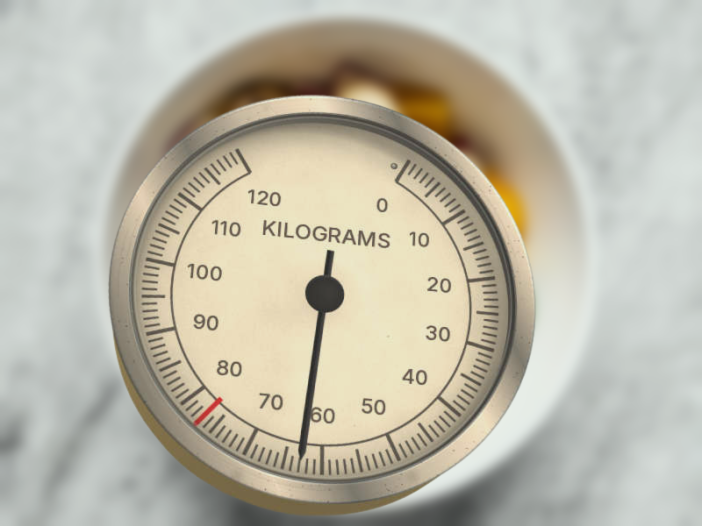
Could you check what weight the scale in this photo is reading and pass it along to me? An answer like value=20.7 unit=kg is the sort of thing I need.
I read value=63 unit=kg
